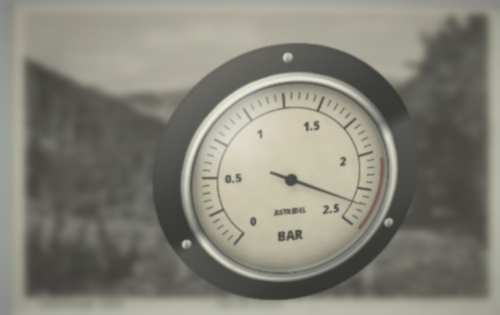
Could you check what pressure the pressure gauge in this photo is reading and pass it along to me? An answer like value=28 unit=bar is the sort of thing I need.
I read value=2.35 unit=bar
